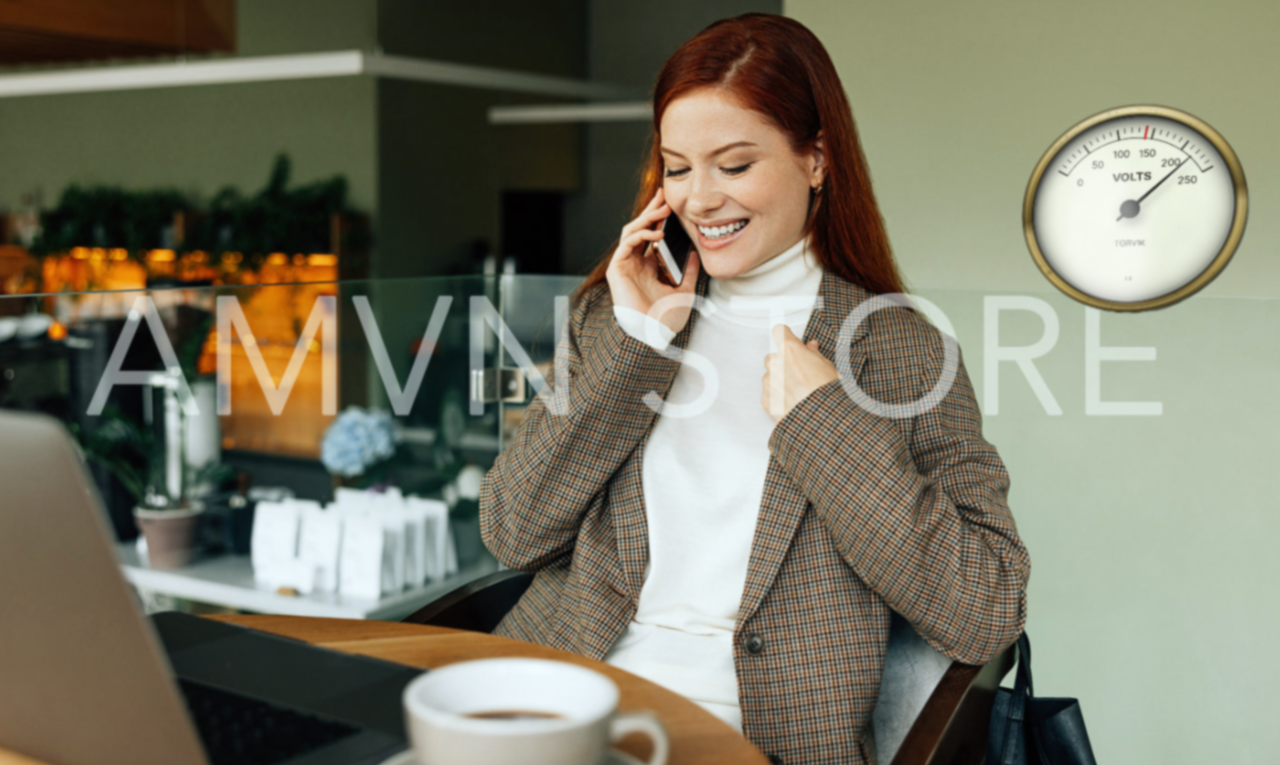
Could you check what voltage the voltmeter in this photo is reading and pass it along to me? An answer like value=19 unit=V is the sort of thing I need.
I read value=220 unit=V
